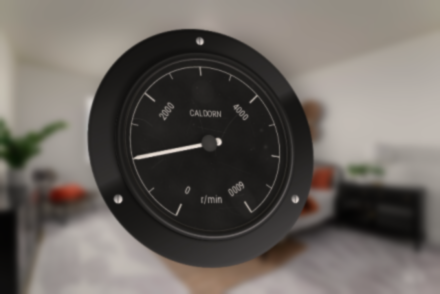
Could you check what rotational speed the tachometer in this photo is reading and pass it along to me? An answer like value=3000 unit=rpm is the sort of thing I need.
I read value=1000 unit=rpm
